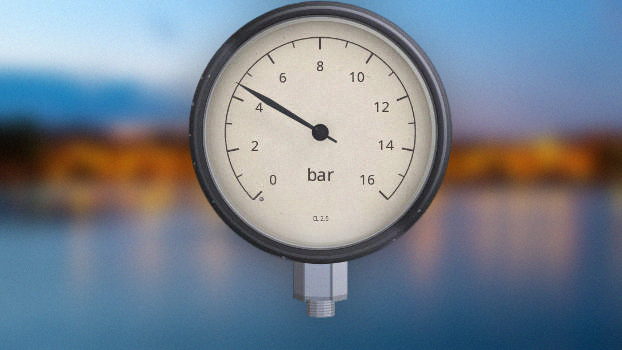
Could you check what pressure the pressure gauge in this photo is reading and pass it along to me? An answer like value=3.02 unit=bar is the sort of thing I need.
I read value=4.5 unit=bar
